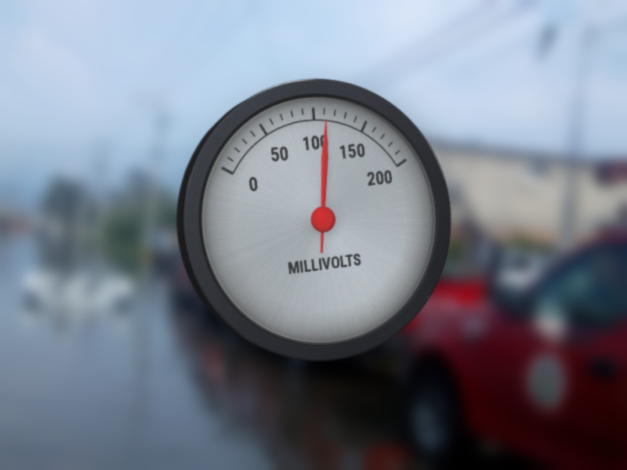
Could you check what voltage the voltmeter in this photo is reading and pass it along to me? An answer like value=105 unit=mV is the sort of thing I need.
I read value=110 unit=mV
